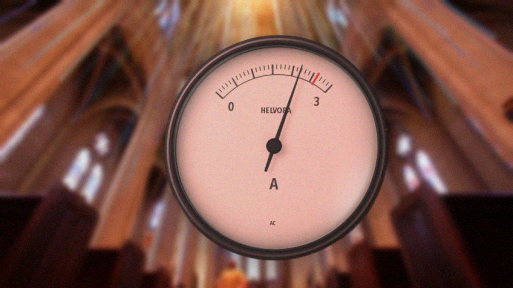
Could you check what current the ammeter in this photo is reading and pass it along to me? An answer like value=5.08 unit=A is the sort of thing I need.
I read value=2.2 unit=A
